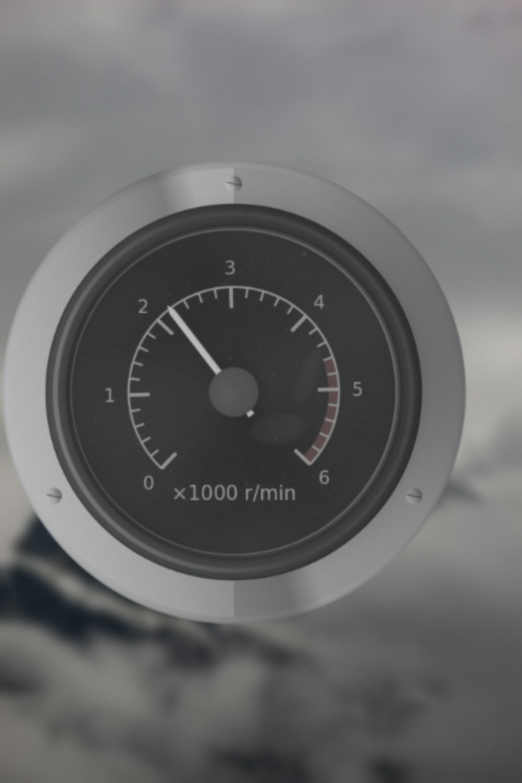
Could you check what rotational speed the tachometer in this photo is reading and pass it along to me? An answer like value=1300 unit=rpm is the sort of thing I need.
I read value=2200 unit=rpm
